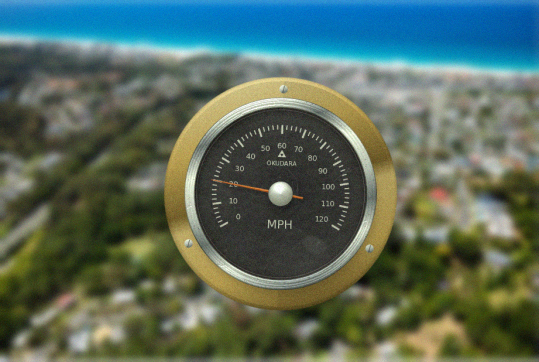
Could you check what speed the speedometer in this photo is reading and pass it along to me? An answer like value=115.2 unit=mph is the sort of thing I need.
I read value=20 unit=mph
